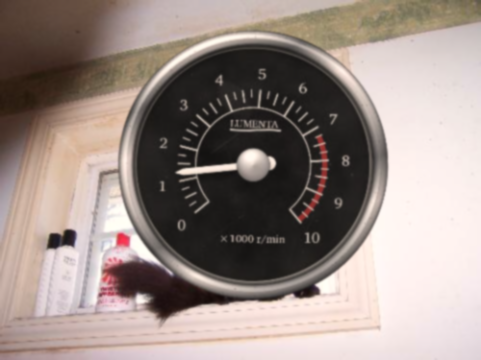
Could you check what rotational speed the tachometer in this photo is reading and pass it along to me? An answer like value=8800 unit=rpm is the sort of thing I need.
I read value=1250 unit=rpm
